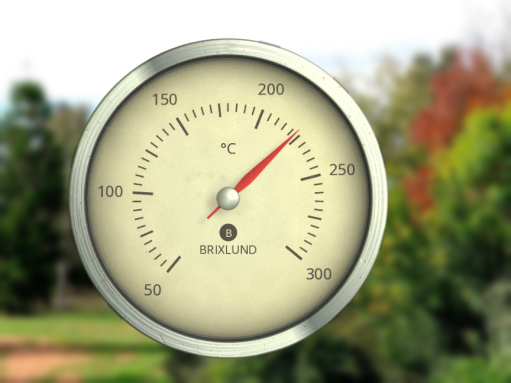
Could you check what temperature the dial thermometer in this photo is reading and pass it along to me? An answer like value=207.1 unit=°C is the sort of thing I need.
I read value=222.5 unit=°C
